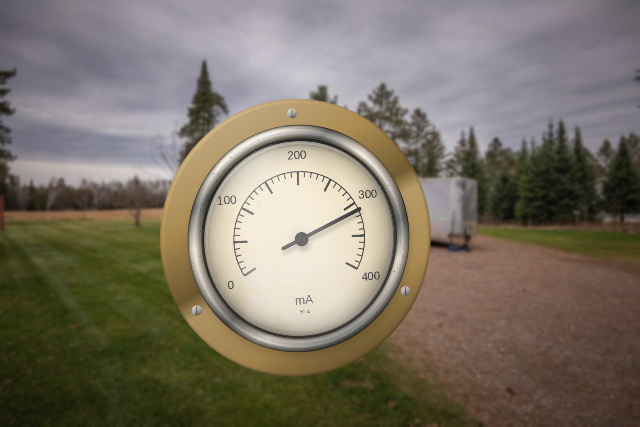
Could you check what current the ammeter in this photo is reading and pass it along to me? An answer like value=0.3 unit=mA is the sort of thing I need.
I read value=310 unit=mA
